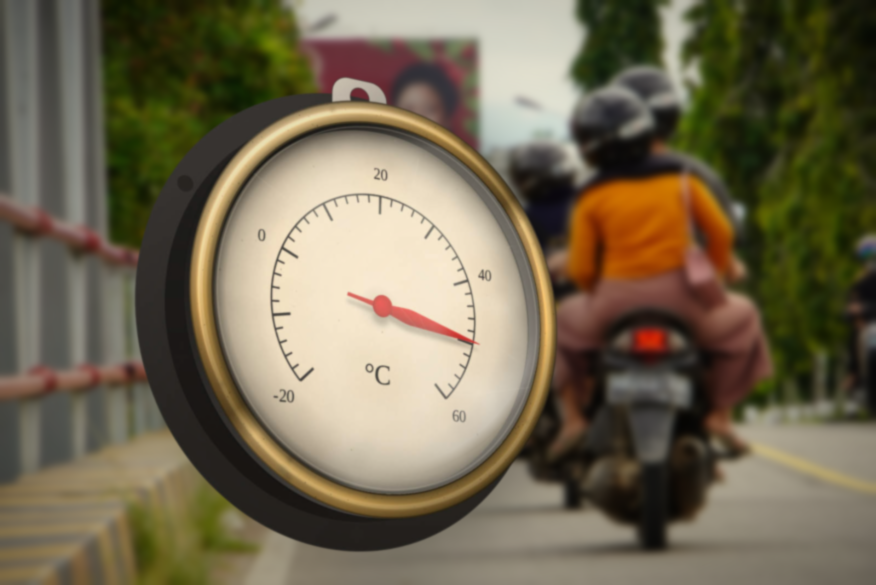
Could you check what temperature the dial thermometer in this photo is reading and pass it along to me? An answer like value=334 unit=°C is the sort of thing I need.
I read value=50 unit=°C
